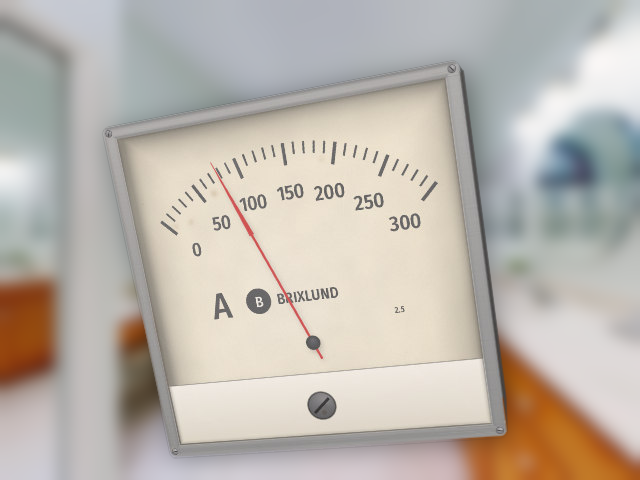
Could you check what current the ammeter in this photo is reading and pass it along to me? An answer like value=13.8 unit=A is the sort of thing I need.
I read value=80 unit=A
